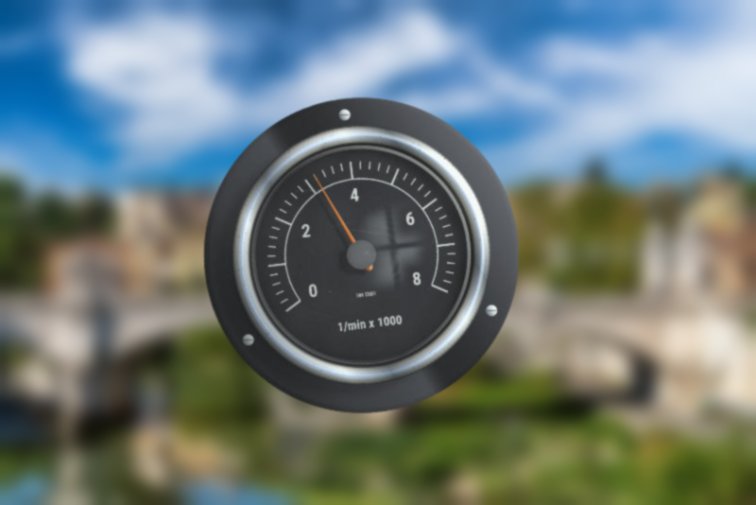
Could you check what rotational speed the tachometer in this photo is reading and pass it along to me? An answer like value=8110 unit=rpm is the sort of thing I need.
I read value=3200 unit=rpm
